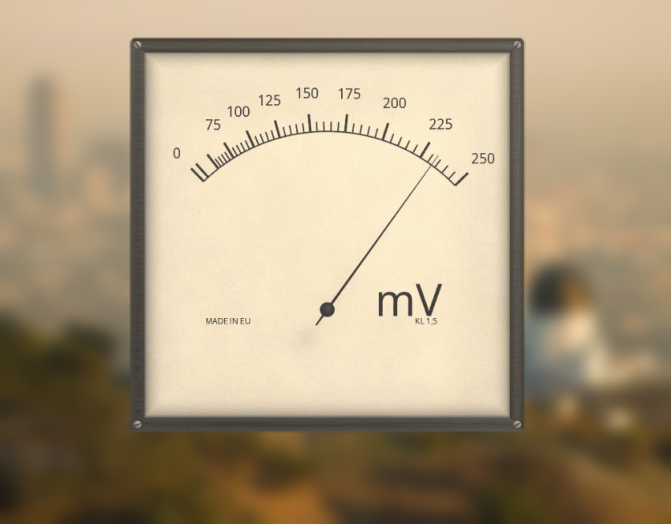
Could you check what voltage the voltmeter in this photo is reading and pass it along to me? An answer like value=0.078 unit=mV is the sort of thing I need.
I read value=232.5 unit=mV
